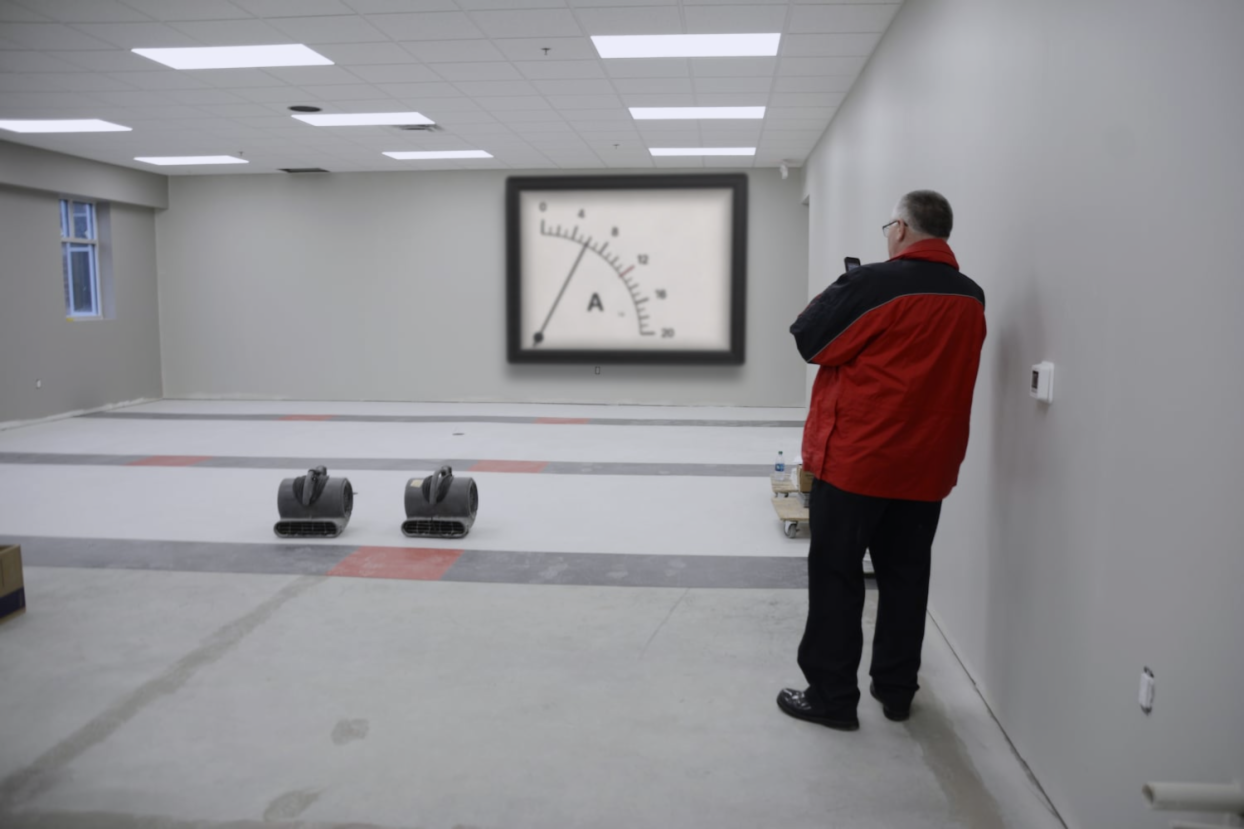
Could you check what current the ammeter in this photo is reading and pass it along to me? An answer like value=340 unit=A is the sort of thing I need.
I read value=6 unit=A
